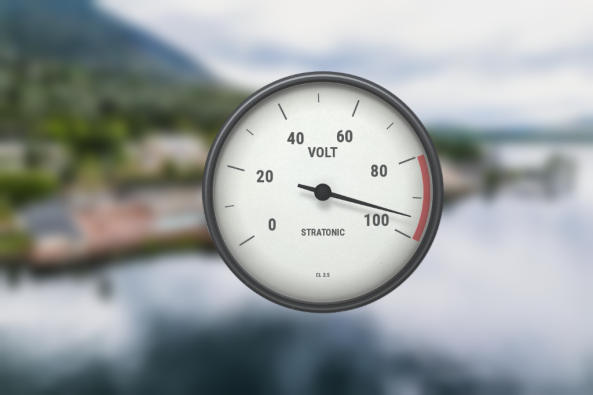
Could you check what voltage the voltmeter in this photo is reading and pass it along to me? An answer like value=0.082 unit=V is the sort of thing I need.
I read value=95 unit=V
